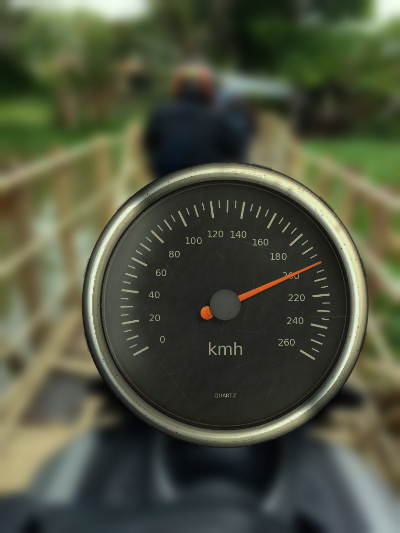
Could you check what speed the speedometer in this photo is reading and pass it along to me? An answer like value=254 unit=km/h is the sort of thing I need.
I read value=200 unit=km/h
